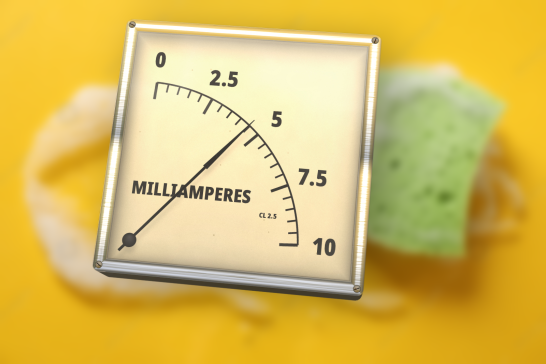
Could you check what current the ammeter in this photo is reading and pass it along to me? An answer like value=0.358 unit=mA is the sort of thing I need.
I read value=4.5 unit=mA
